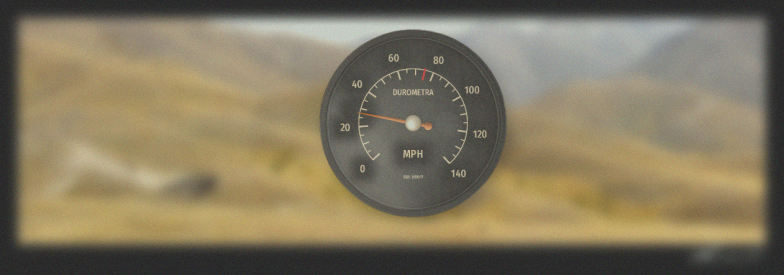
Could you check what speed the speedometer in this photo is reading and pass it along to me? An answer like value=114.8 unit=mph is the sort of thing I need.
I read value=27.5 unit=mph
